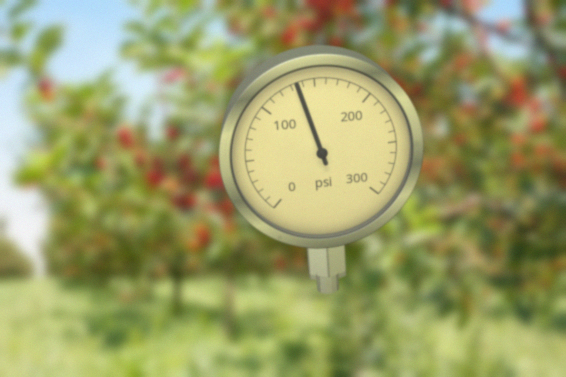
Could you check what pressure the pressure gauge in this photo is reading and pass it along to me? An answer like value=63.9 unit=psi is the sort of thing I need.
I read value=135 unit=psi
